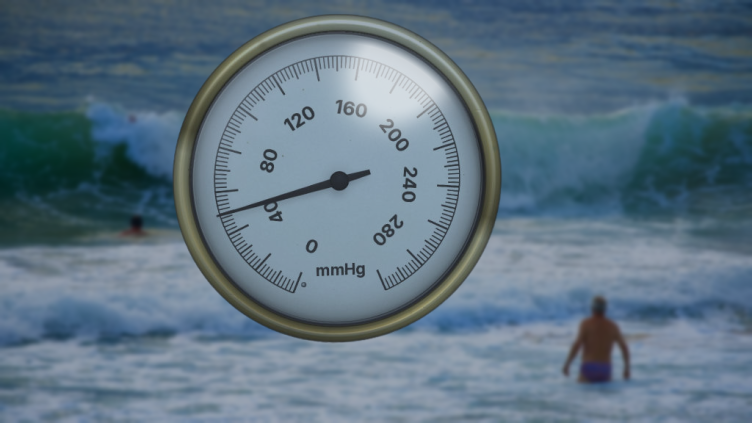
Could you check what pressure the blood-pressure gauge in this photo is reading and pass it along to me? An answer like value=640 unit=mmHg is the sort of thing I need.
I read value=50 unit=mmHg
